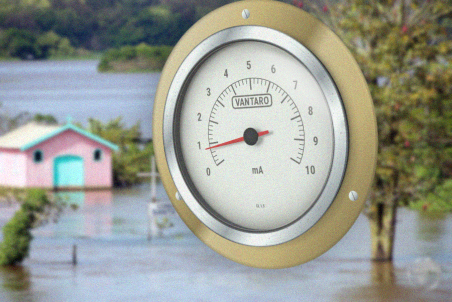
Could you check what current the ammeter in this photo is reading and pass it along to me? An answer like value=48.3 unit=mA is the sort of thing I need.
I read value=0.8 unit=mA
